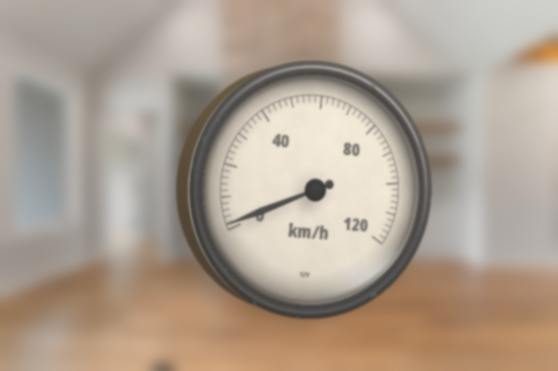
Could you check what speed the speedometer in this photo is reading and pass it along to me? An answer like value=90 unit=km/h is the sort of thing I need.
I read value=2 unit=km/h
